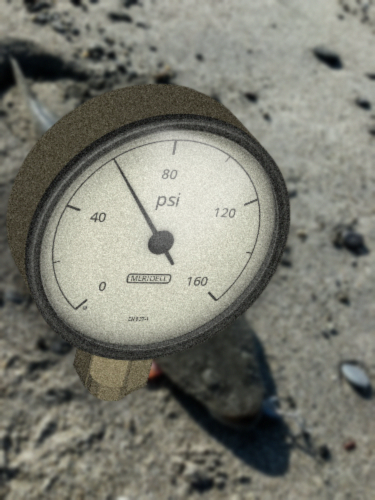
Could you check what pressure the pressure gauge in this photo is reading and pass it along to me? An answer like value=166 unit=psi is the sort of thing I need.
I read value=60 unit=psi
